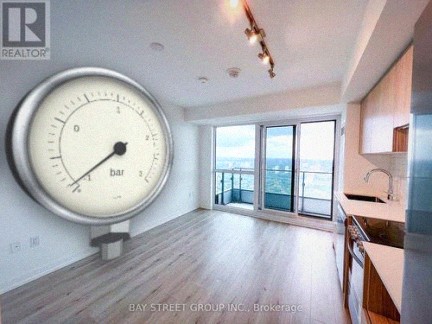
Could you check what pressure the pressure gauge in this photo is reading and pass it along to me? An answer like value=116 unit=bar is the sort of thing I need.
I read value=-0.9 unit=bar
